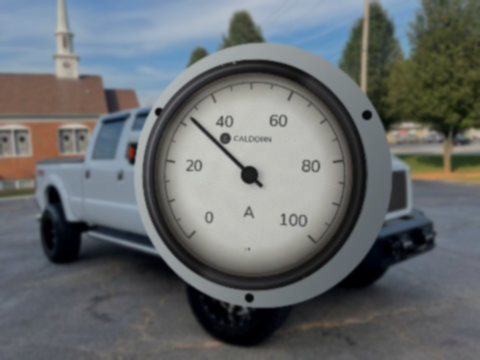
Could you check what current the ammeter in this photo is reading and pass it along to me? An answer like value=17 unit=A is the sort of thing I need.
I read value=32.5 unit=A
